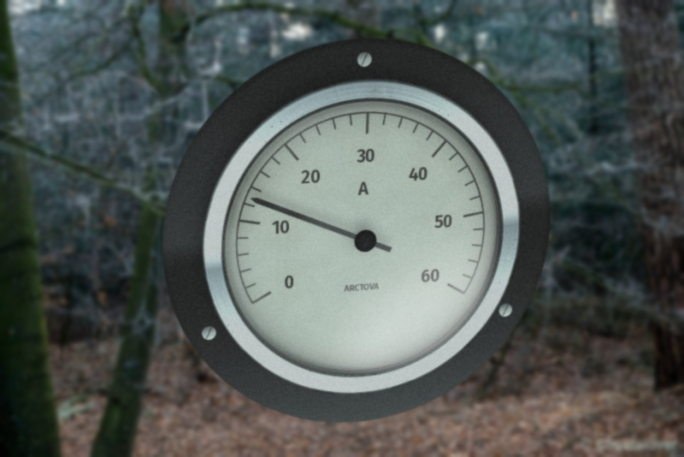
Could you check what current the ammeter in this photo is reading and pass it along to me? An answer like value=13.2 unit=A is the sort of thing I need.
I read value=13 unit=A
